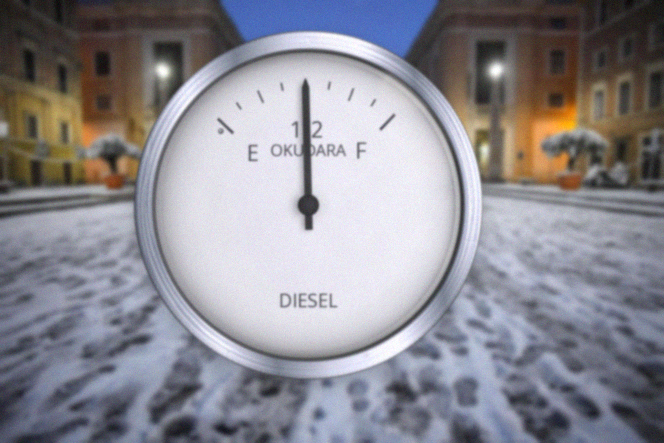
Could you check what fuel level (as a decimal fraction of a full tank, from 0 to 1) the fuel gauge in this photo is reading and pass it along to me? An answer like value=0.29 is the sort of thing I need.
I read value=0.5
